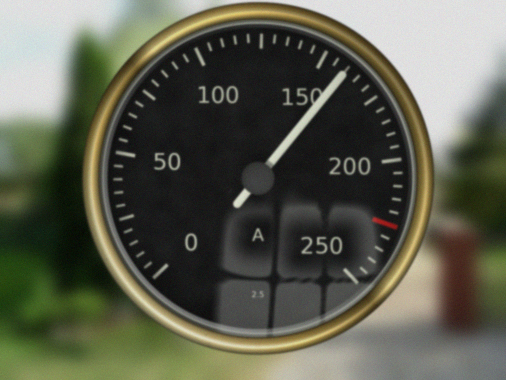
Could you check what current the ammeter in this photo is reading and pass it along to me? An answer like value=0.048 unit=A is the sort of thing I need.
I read value=160 unit=A
